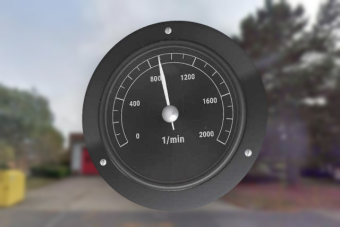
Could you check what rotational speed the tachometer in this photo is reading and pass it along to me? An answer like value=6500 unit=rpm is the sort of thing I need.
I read value=900 unit=rpm
